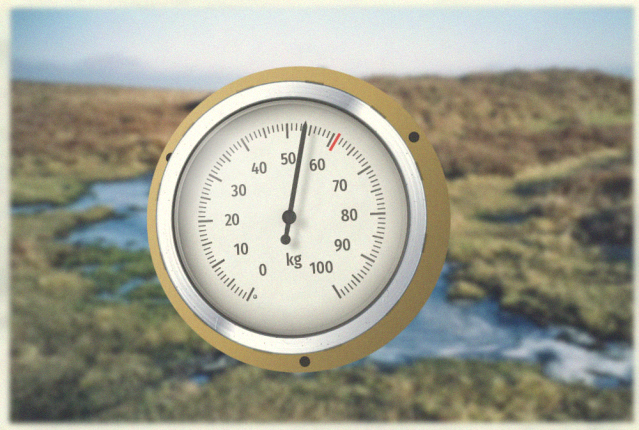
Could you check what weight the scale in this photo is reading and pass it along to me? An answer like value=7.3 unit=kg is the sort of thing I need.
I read value=54 unit=kg
